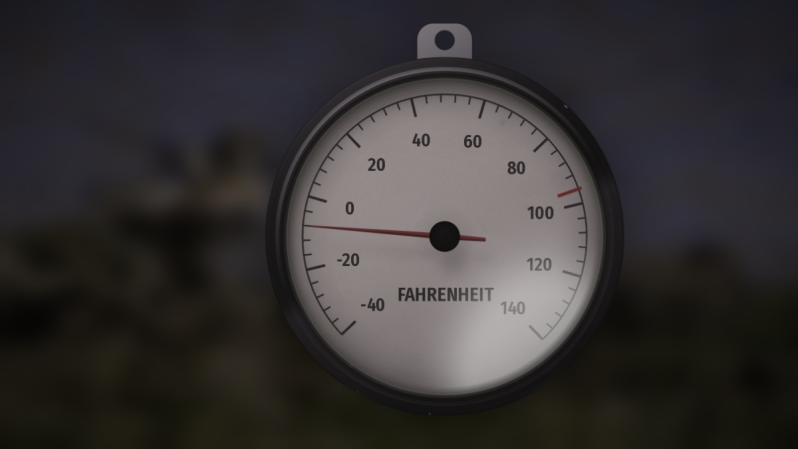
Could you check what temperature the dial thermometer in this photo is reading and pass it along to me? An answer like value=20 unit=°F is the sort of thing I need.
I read value=-8 unit=°F
